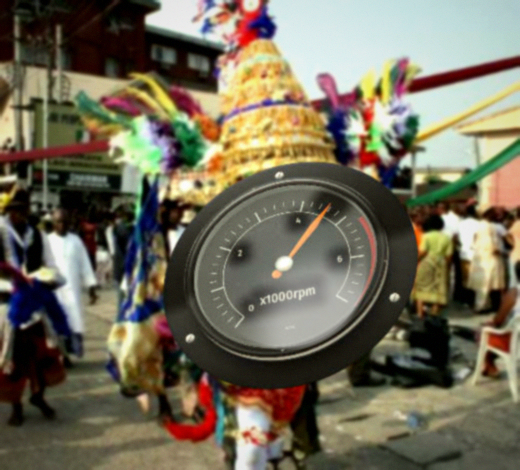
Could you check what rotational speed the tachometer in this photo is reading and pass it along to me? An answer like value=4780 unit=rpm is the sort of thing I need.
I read value=4600 unit=rpm
